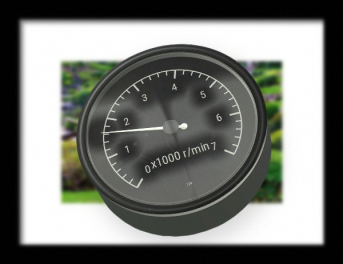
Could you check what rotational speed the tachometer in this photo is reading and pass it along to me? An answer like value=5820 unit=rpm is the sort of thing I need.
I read value=1600 unit=rpm
